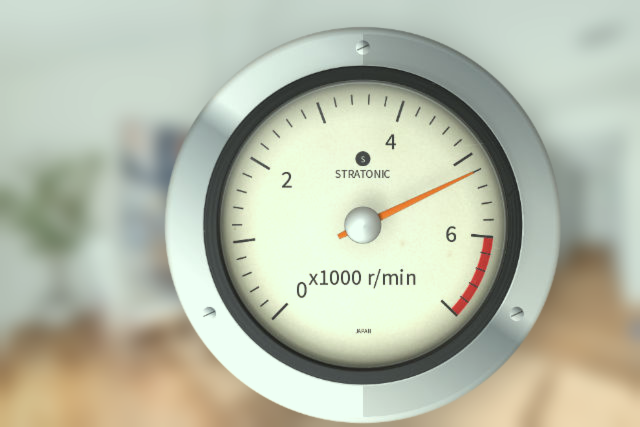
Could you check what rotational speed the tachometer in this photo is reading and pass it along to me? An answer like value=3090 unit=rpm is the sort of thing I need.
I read value=5200 unit=rpm
